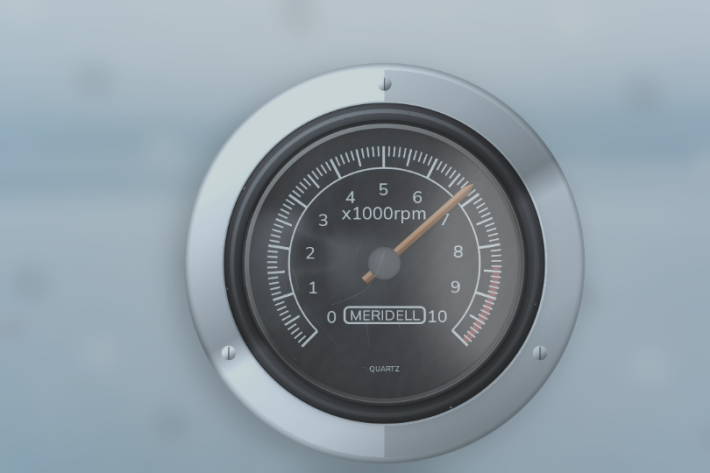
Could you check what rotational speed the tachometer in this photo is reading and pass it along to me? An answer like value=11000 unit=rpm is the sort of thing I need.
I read value=6800 unit=rpm
